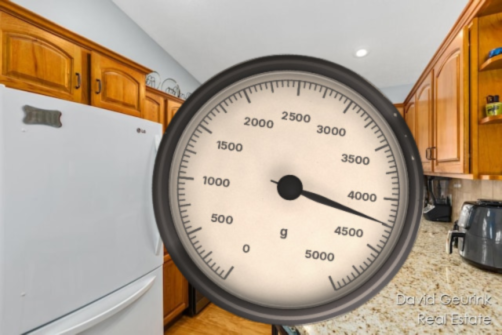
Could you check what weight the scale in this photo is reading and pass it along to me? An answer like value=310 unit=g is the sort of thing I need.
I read value=4250 unit=g
